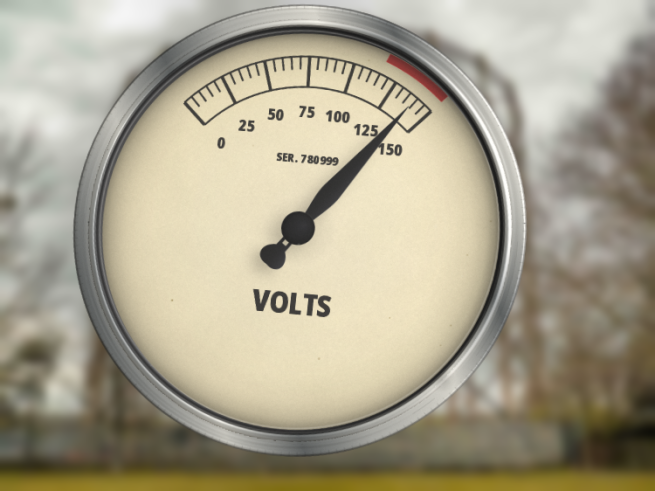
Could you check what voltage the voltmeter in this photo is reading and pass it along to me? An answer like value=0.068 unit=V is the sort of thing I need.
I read value=140 unit=V
